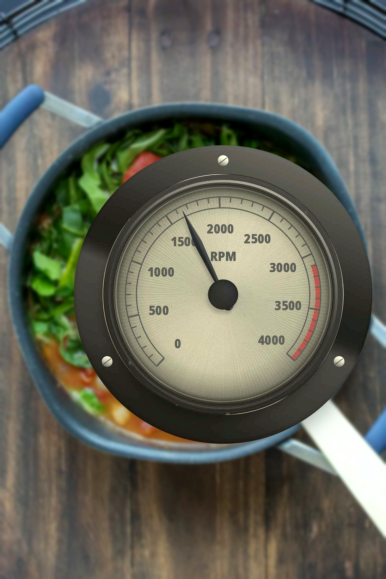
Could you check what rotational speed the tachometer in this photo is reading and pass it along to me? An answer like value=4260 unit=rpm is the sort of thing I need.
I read value=1650 unit=rpm
